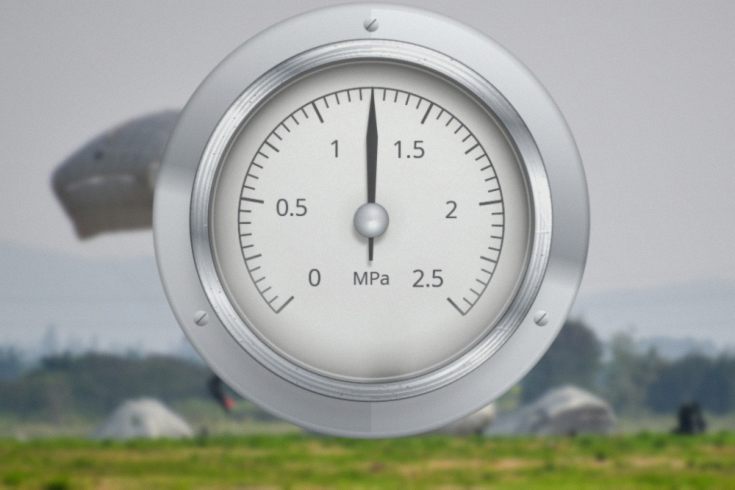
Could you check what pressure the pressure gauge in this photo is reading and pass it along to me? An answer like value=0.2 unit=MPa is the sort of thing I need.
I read value=1.25 unit=MPa
